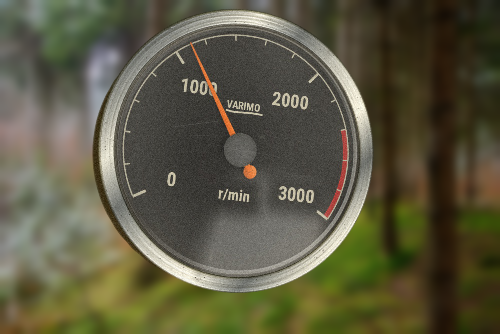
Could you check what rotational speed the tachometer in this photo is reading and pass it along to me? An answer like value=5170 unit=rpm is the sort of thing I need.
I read value=1100 unit=rpm
